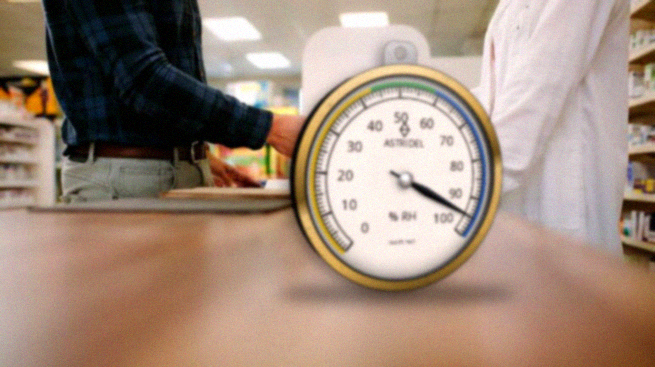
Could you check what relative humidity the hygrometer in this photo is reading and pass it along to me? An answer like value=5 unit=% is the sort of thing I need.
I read value=95 unit=%
